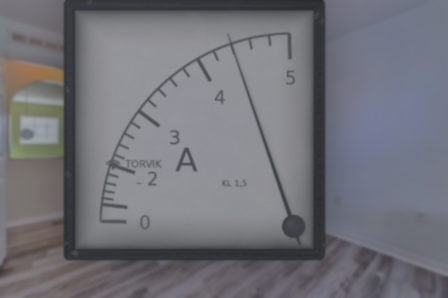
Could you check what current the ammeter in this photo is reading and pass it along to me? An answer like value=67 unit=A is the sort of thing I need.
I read value=4.4 unit=A
